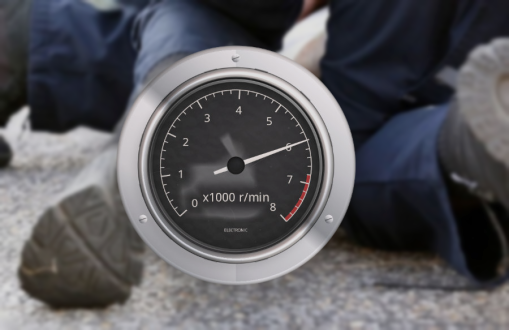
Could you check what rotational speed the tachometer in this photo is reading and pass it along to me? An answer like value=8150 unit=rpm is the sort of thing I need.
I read value=6000 unit=rpm
